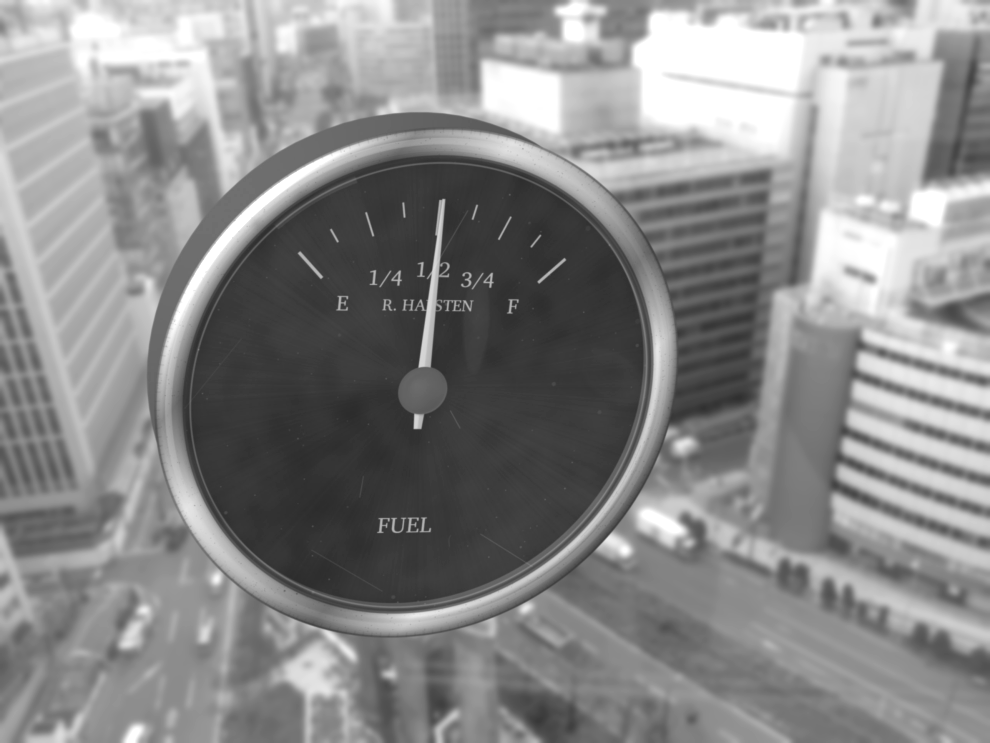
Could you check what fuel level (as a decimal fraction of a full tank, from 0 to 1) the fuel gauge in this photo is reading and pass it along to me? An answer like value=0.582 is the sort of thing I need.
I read value=0.5
